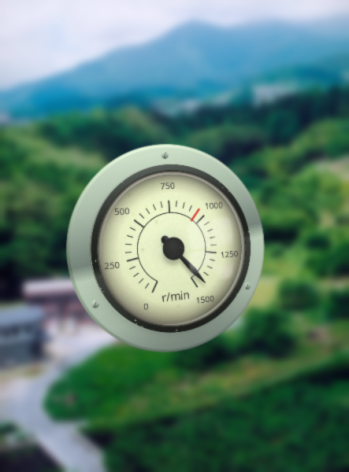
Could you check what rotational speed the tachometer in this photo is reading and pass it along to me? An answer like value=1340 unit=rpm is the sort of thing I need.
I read value=1450 unit=rpm
